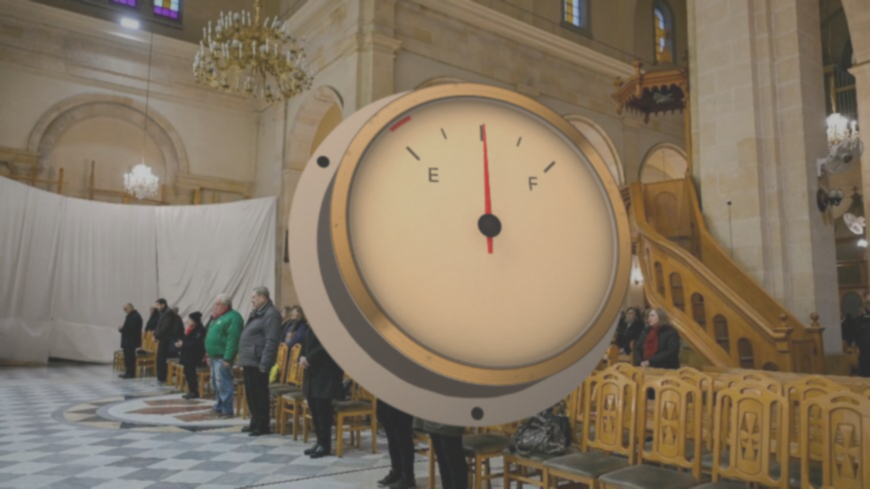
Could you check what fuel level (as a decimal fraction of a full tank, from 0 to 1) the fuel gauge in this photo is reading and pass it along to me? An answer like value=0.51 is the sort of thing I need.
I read value=0.5
